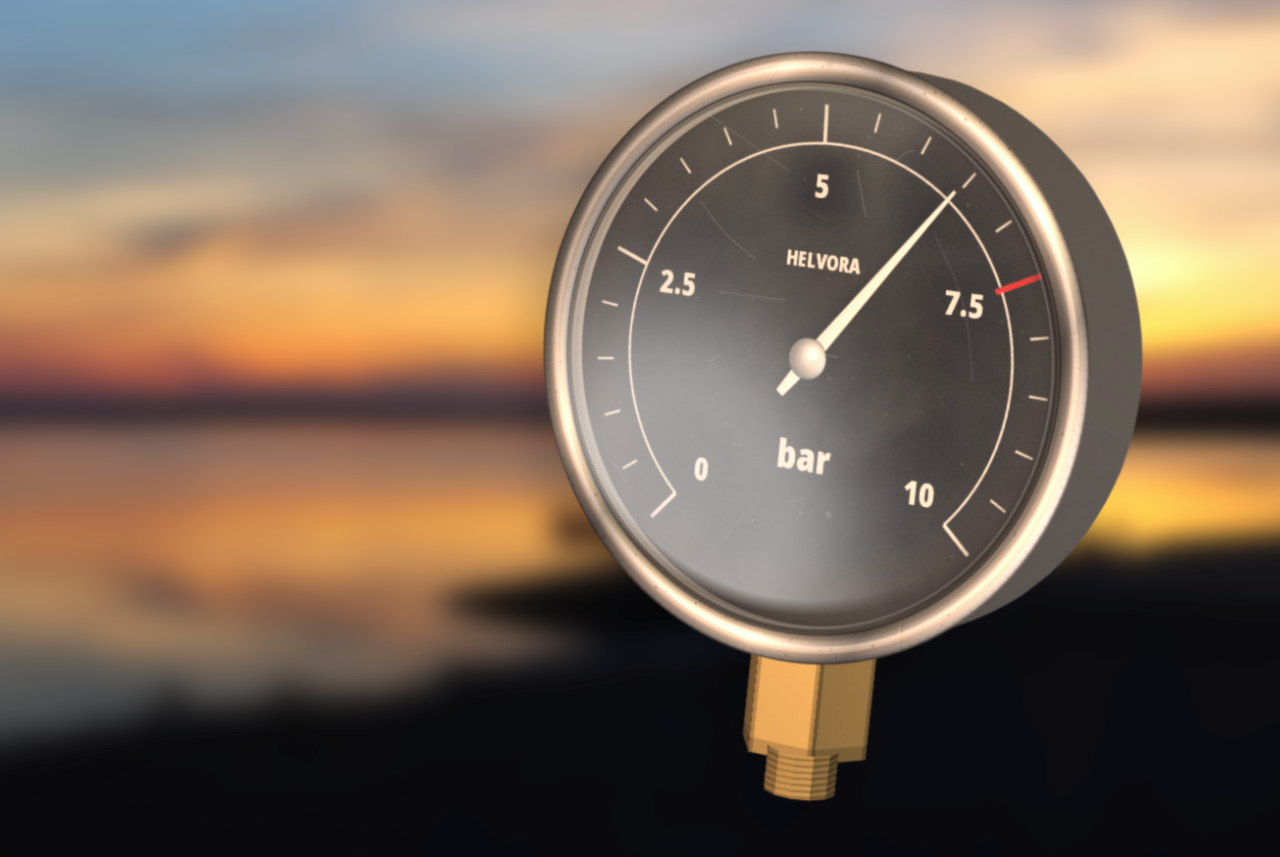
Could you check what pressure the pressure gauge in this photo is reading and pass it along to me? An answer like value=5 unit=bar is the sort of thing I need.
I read value=6.5 unit=bar
